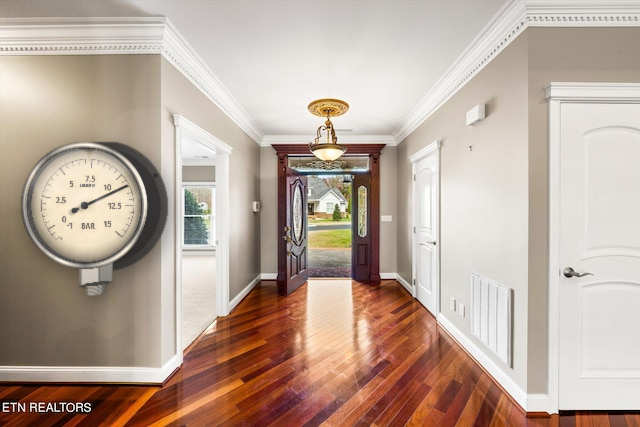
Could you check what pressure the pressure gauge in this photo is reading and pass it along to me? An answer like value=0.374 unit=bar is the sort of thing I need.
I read value=11 unit=bar
